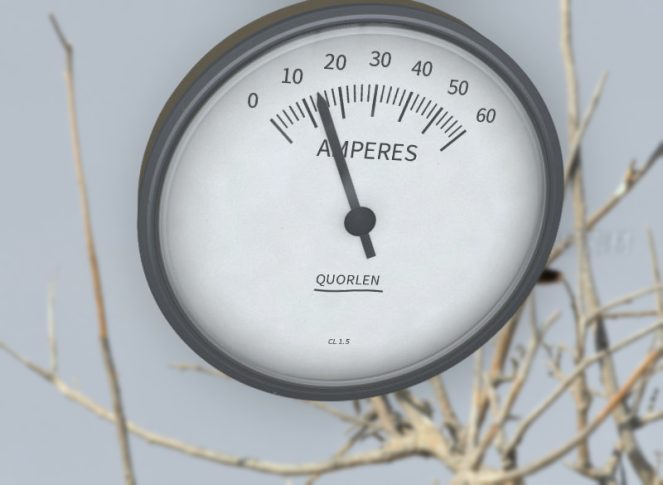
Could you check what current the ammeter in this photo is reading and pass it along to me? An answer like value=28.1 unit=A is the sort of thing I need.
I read value=14 unit=A
